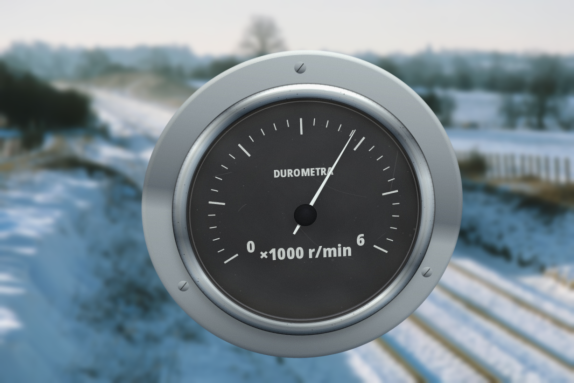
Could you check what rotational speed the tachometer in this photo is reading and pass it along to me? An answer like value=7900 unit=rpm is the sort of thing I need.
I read value=3800 unit=rpm
